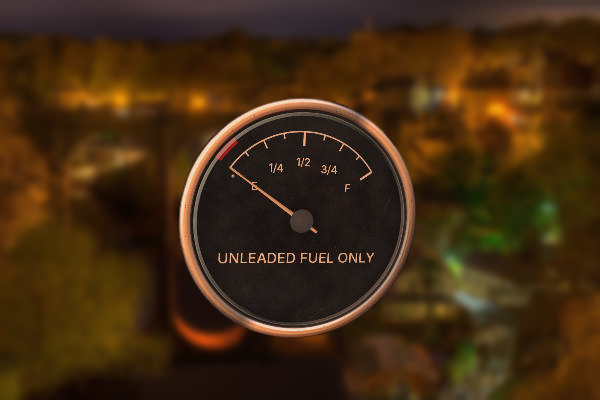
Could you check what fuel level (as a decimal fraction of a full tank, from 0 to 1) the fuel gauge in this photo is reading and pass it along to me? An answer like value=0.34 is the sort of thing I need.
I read value=0
